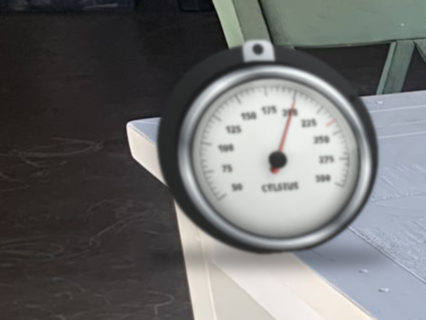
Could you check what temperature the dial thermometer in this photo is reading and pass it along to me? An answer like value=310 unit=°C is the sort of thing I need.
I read value=200 unit=°C
